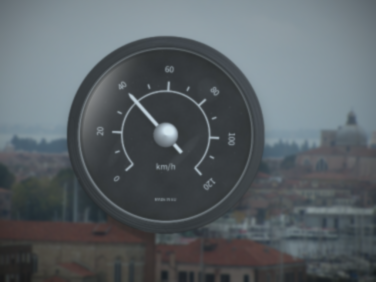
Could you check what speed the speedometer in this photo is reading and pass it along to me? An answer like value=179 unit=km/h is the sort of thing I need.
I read value=40 unit=km/h
